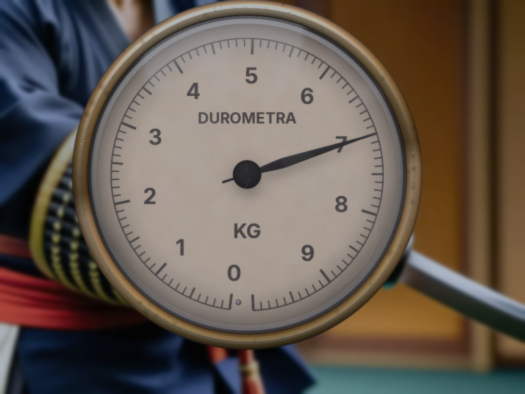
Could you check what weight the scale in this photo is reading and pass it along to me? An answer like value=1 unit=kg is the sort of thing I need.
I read value=7 unit=kg
